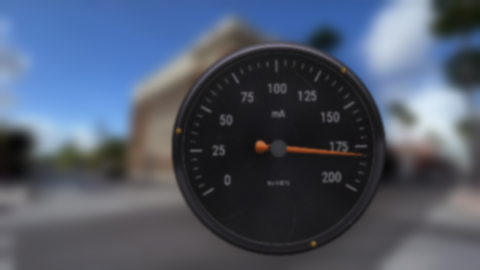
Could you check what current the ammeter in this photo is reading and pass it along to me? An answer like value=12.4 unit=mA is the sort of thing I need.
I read value=180 unit=mA
